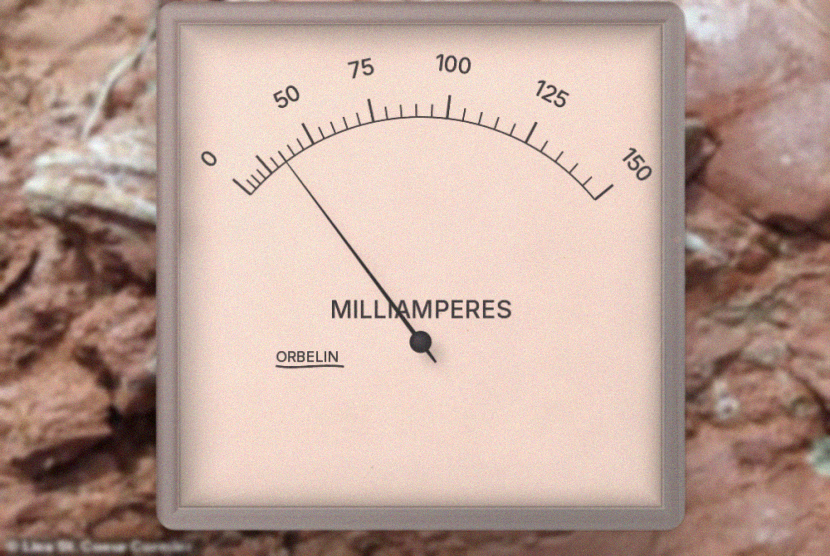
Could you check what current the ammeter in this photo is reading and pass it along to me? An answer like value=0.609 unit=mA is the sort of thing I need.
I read value=35 unit=mA
